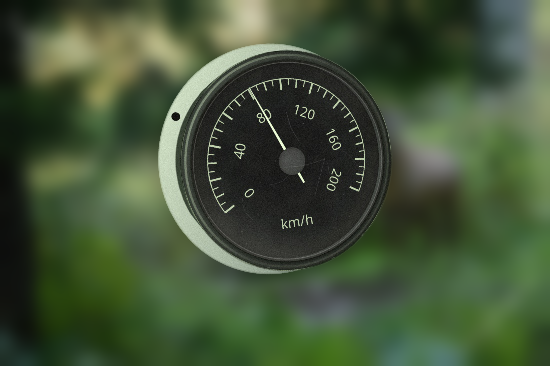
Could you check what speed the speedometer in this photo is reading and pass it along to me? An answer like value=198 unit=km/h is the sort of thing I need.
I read value=80 unit=km/h
